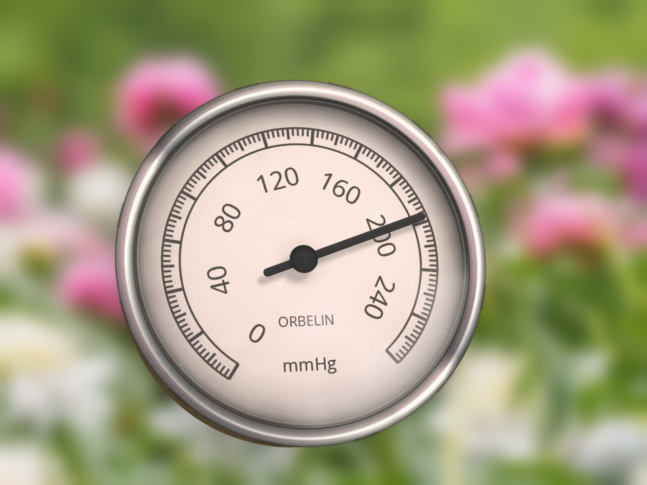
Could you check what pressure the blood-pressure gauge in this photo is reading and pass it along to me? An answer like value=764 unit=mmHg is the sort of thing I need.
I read value=198 unit=mmHg
